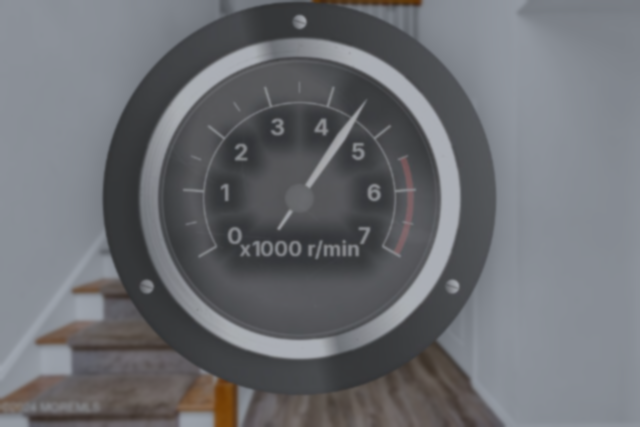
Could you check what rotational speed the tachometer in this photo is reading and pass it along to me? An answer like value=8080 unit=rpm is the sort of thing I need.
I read value=4500 unit=rpm
